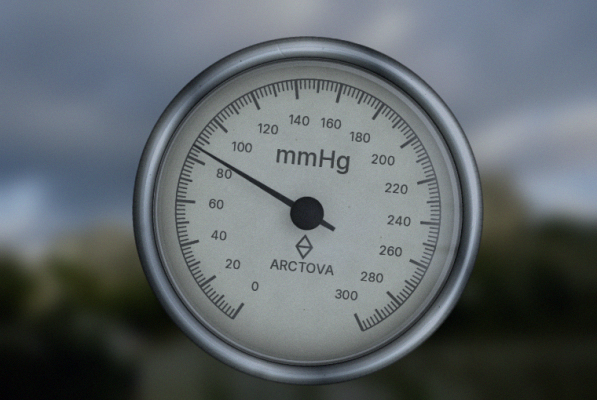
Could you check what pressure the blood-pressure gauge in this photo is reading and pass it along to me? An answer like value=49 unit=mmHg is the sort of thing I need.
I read value=86 unit=mmHg
